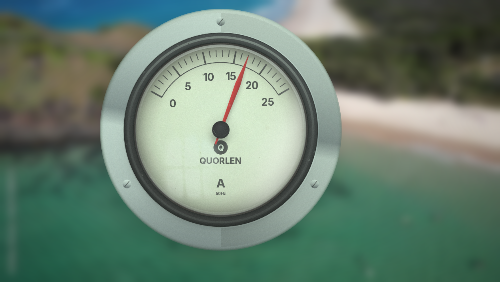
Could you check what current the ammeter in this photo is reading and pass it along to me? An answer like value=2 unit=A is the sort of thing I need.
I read value=17 unit=A
